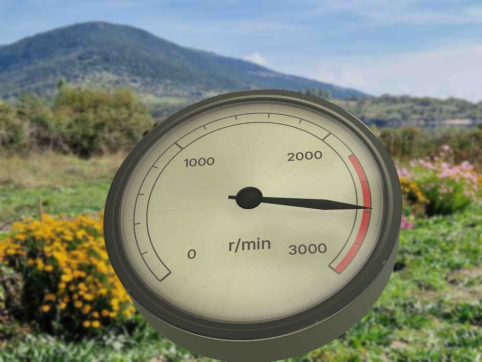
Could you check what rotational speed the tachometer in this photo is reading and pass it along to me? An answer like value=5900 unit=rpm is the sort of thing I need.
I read value=2600 unit=rpm
